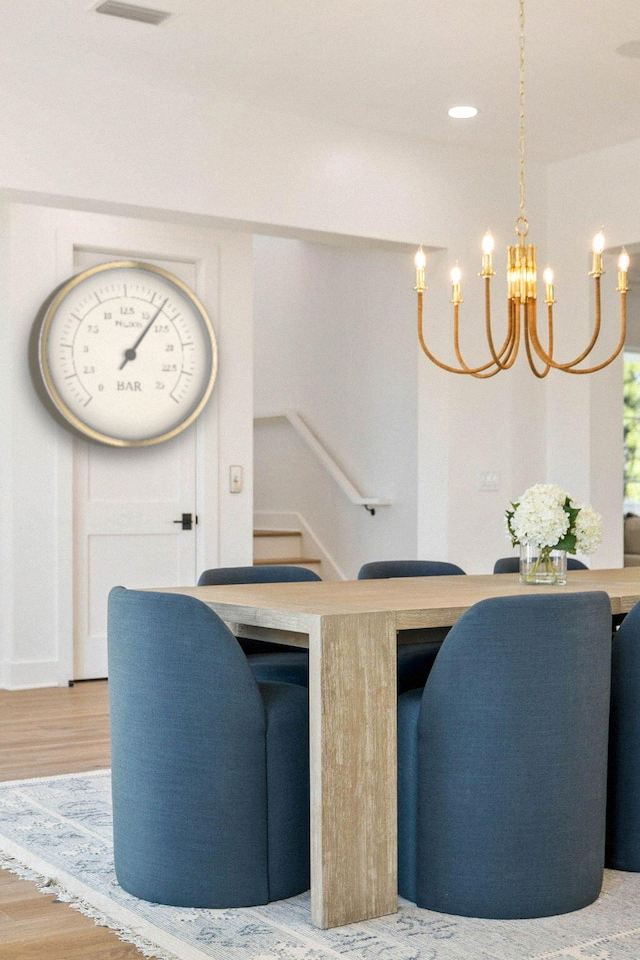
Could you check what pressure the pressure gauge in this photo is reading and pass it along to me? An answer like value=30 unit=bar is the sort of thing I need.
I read value=16 unit=bar
